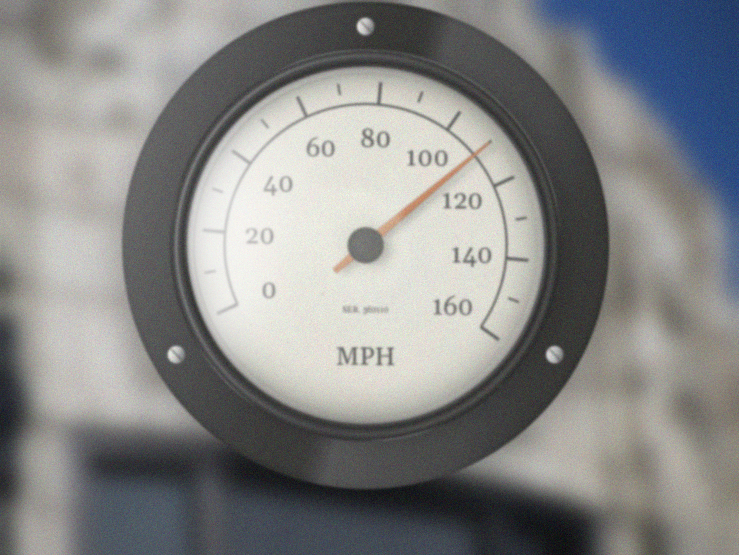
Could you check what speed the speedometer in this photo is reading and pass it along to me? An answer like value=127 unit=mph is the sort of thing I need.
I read value=110 unit=mph
